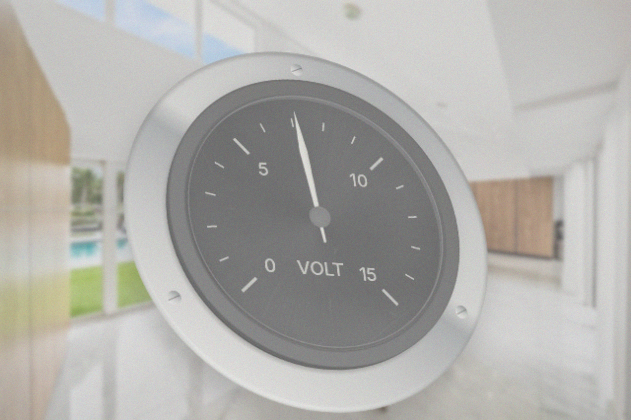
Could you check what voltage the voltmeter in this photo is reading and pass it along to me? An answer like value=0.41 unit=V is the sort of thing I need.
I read value=7 unit=V
